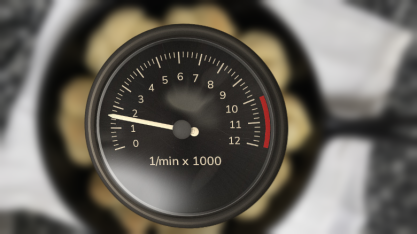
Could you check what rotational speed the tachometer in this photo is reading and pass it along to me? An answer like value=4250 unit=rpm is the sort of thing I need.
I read value=1600 unit=rpm
